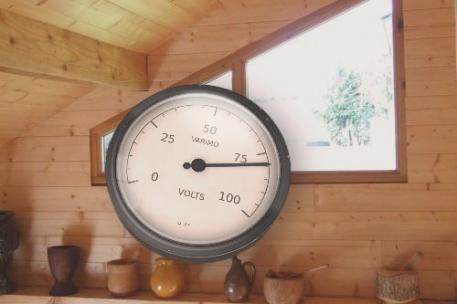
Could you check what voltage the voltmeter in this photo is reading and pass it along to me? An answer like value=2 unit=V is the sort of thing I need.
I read value=80 unit=V
